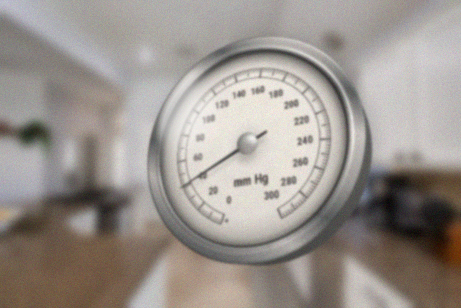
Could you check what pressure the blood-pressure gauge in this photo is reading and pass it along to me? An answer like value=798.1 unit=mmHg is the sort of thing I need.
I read value=40 unit=mmHg
